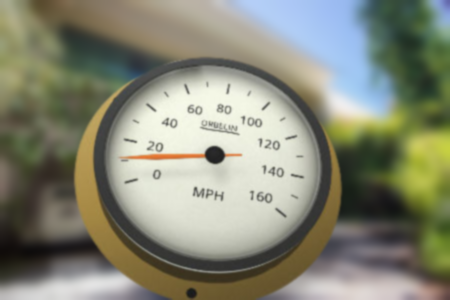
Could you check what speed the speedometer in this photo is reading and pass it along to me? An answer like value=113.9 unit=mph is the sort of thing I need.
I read value=10 unit=mph
